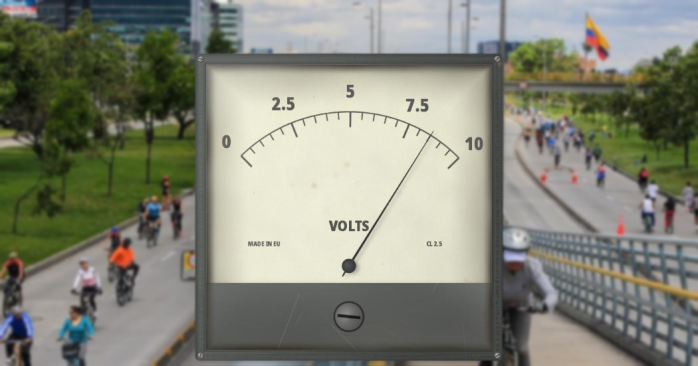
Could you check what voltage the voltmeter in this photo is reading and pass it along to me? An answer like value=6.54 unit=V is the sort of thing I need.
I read value=8.5 unit=V
